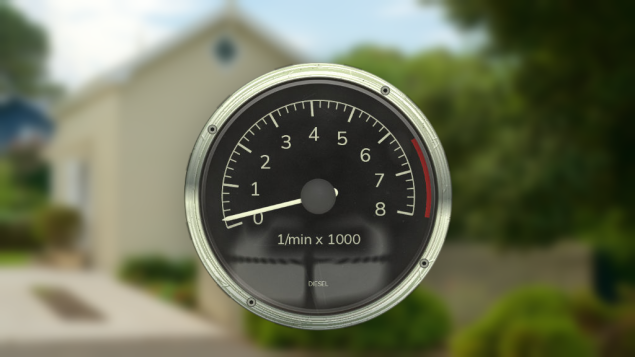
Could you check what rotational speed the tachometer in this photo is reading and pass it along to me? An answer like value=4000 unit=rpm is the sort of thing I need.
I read value=200 unit=rpm
